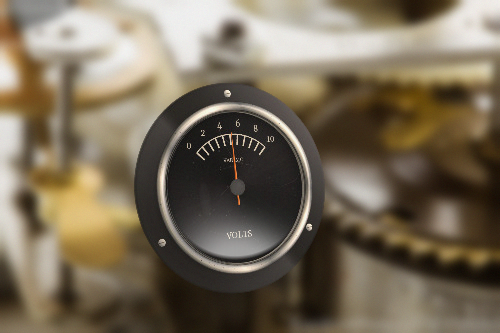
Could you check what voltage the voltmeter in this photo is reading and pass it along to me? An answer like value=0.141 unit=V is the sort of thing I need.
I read value=5 unit=V
